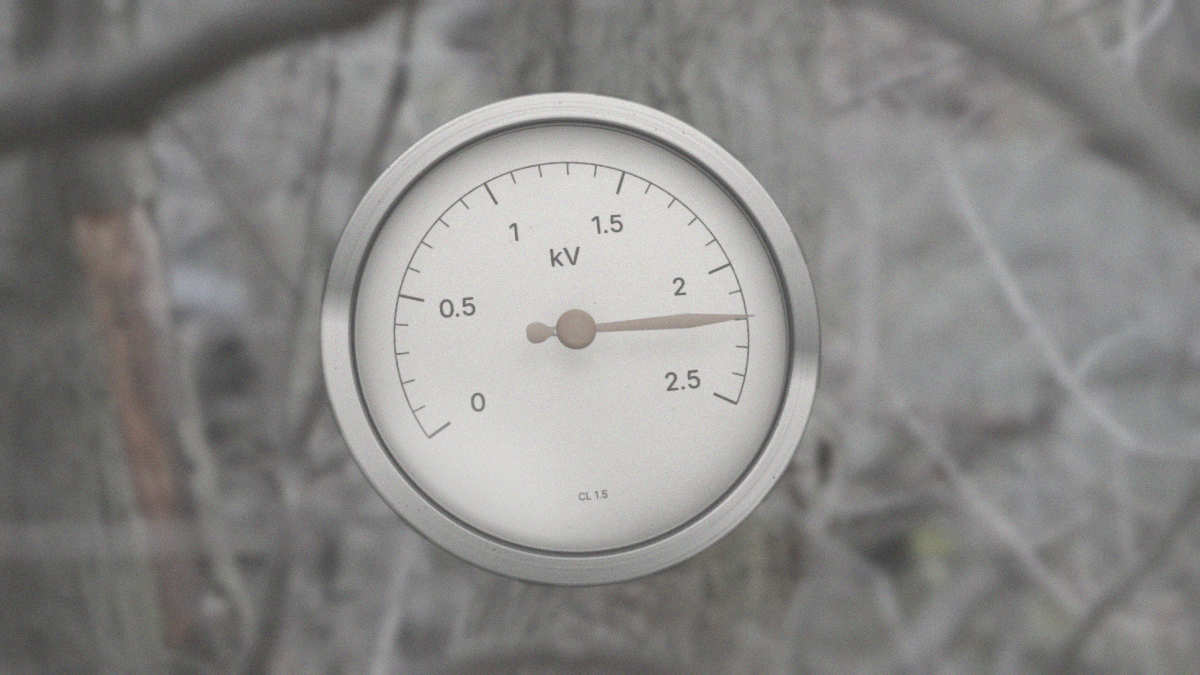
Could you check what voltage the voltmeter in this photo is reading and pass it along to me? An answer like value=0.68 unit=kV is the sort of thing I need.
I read value=2.2 unit=kV
